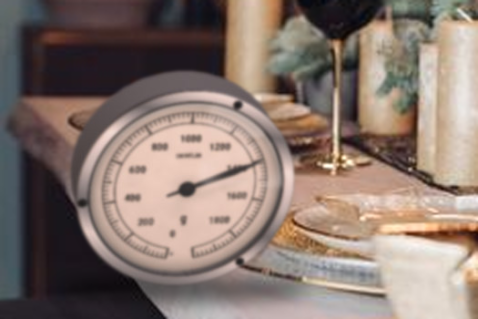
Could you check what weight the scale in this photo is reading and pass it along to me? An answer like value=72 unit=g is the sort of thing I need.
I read value=1400 unit=g
